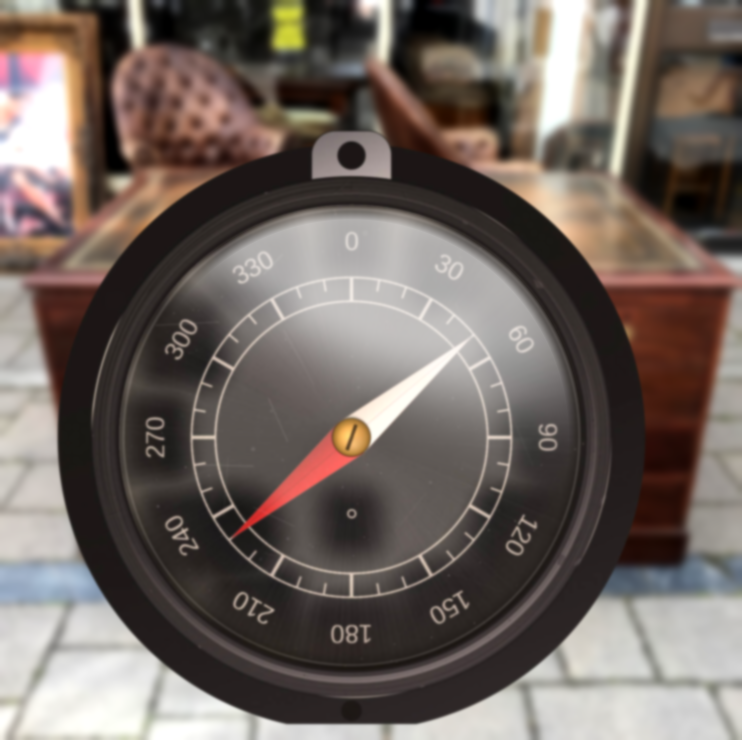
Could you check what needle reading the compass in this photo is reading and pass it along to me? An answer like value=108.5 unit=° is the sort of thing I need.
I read value=230 unit=°
